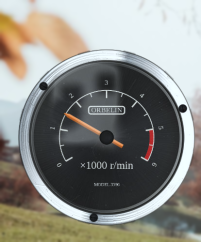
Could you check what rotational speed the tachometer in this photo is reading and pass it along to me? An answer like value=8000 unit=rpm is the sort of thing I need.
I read value=1500 unit=rpm
